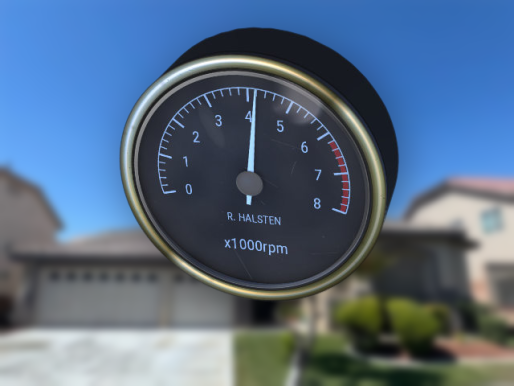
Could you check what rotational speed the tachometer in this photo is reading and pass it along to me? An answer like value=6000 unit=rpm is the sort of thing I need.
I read value=4200 unit=rpm
